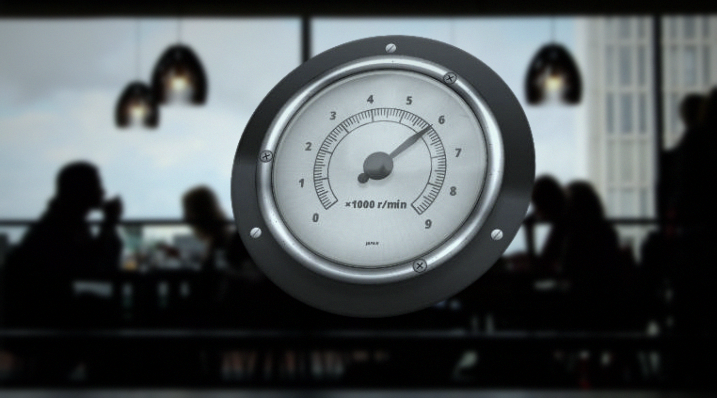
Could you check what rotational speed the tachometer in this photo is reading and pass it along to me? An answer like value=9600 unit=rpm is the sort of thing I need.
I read value=6000 unit=rpm
